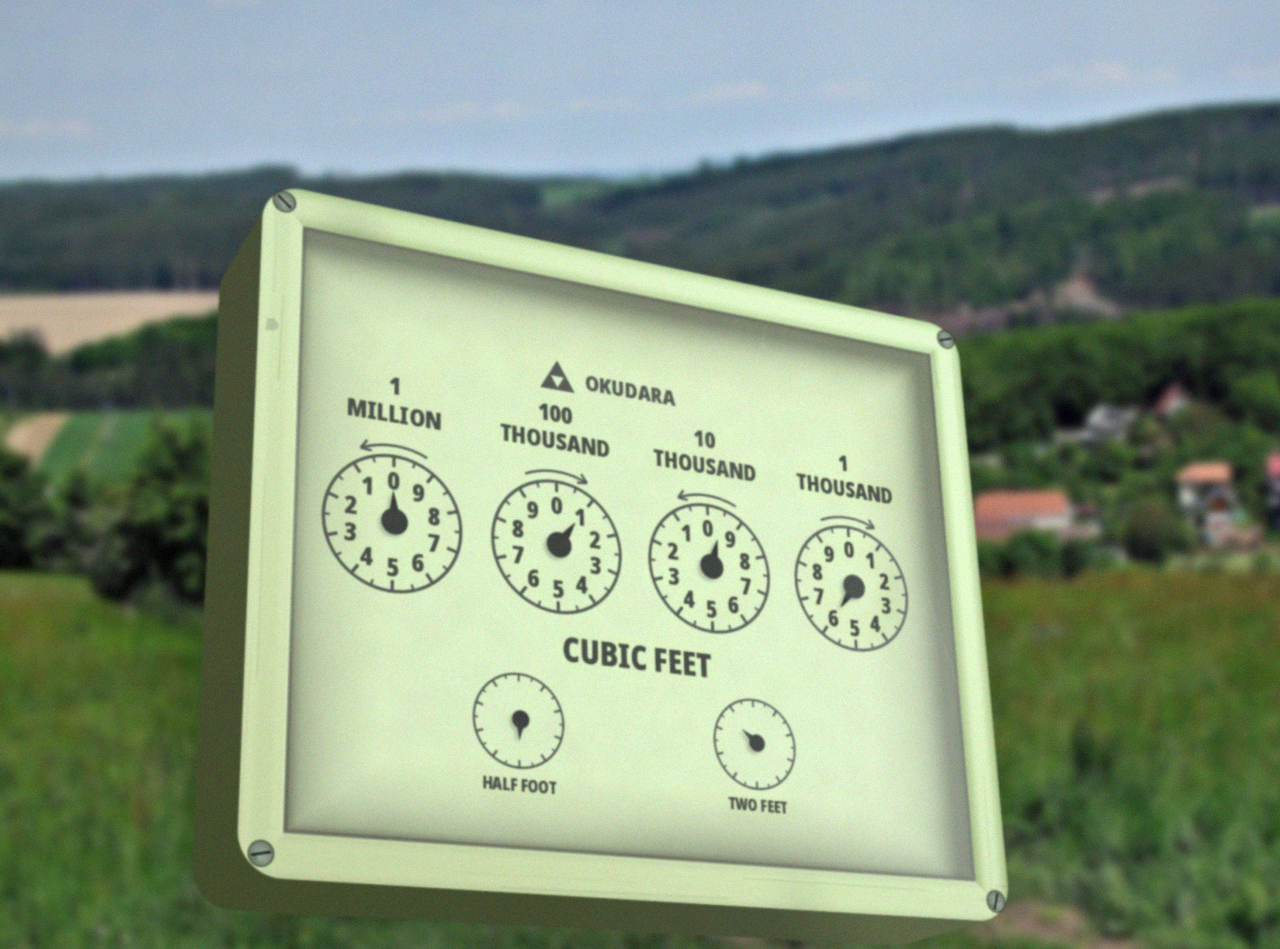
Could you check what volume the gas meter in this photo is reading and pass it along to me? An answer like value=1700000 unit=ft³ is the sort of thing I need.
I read value=9600 unit=ft³
